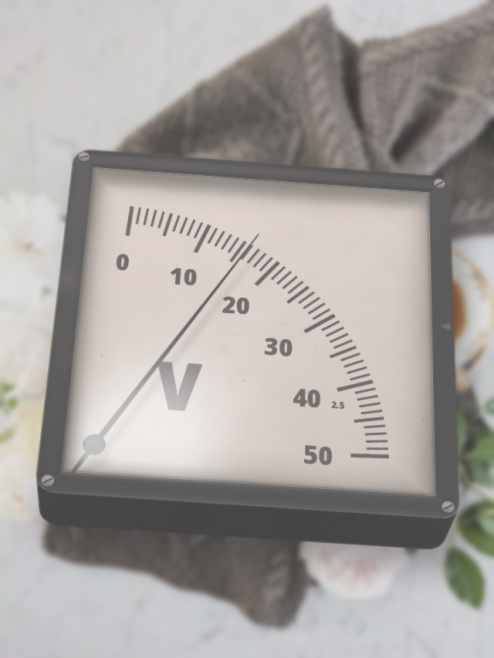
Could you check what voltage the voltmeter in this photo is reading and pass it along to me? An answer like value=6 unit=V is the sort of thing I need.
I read value=16 unit=V
